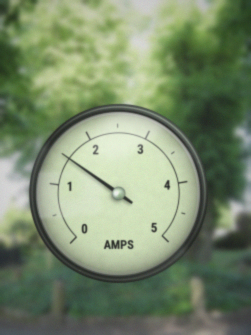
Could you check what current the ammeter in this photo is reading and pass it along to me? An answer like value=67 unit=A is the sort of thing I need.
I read value=1.5 unit=A
